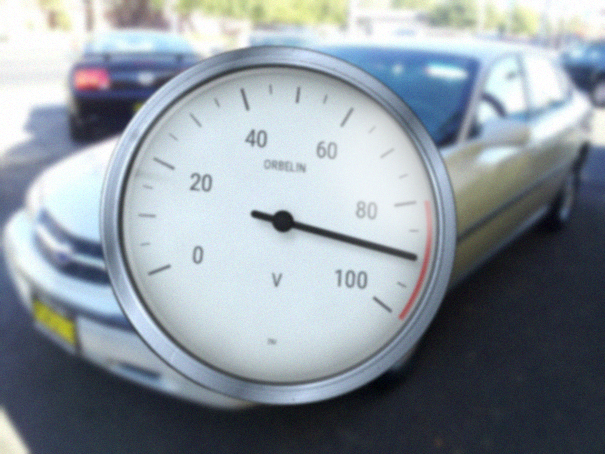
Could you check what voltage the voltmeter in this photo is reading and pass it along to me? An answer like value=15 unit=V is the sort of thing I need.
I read value=90 unit=V
